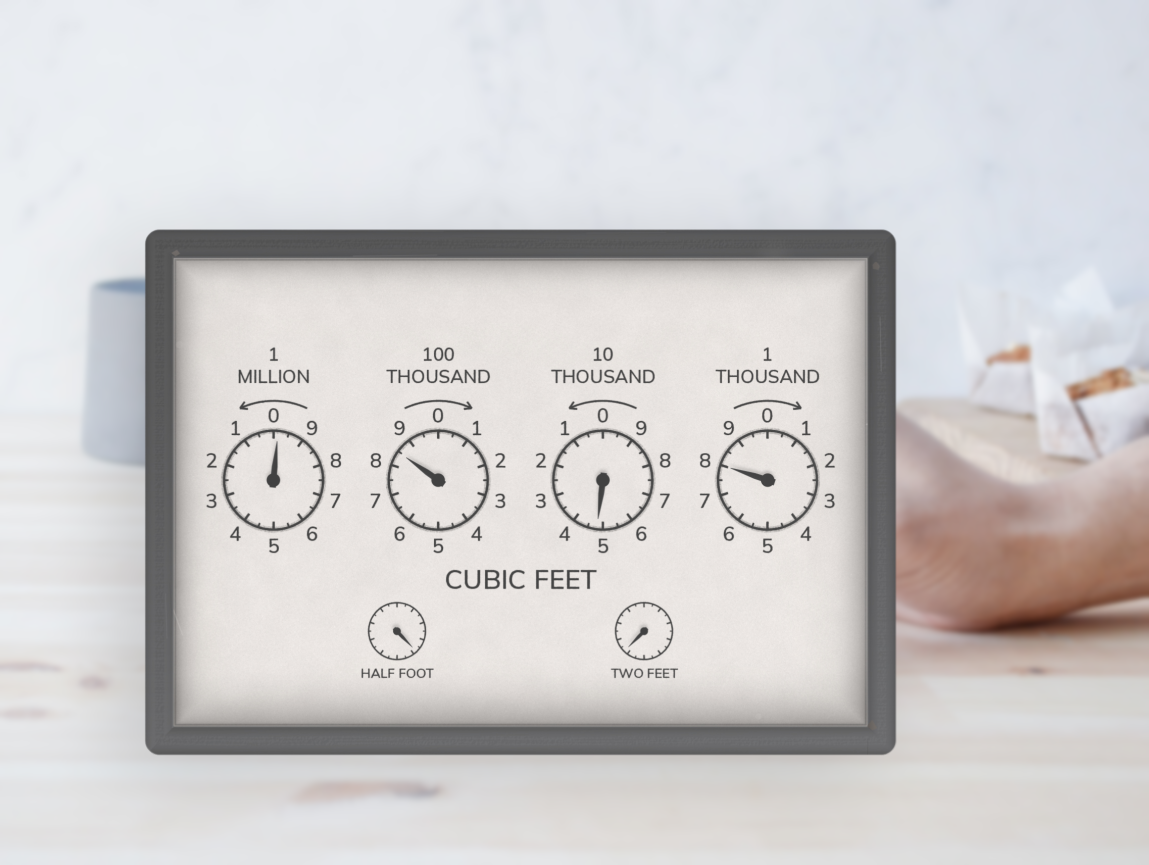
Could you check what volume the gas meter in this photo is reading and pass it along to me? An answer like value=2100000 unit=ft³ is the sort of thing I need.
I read value=984800 unit=ft³
